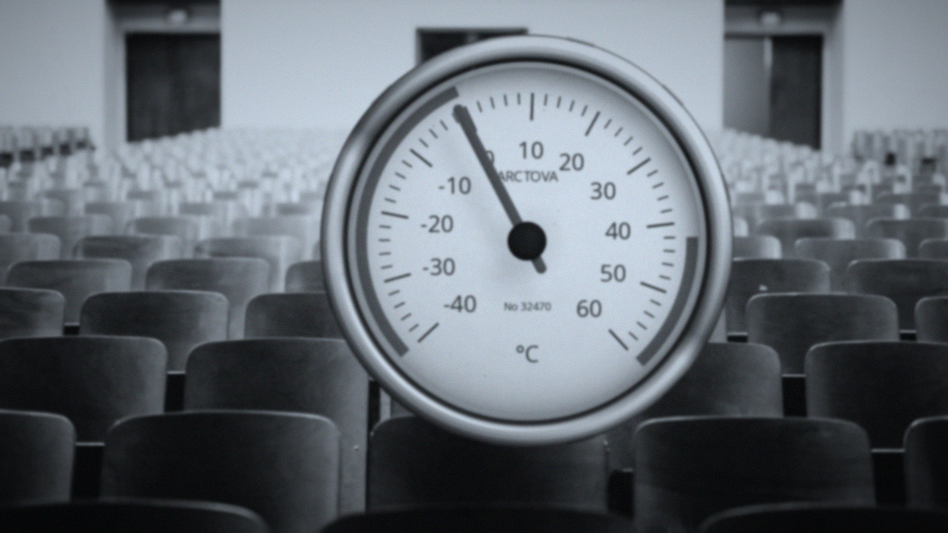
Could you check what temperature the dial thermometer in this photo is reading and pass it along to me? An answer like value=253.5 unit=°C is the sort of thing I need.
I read value=-1 unit=°C
